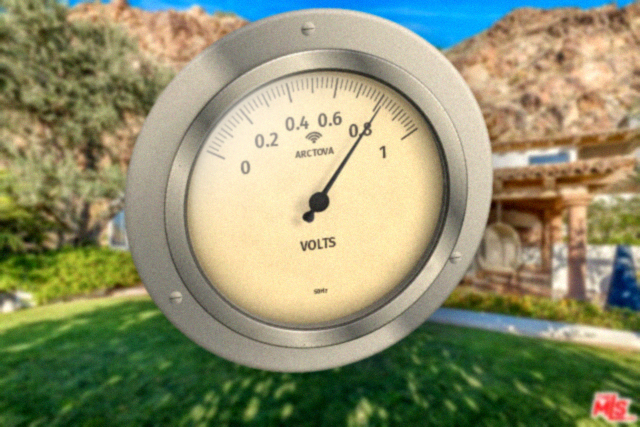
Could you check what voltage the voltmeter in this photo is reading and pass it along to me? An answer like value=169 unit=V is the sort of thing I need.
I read value=0.8 unit=V
